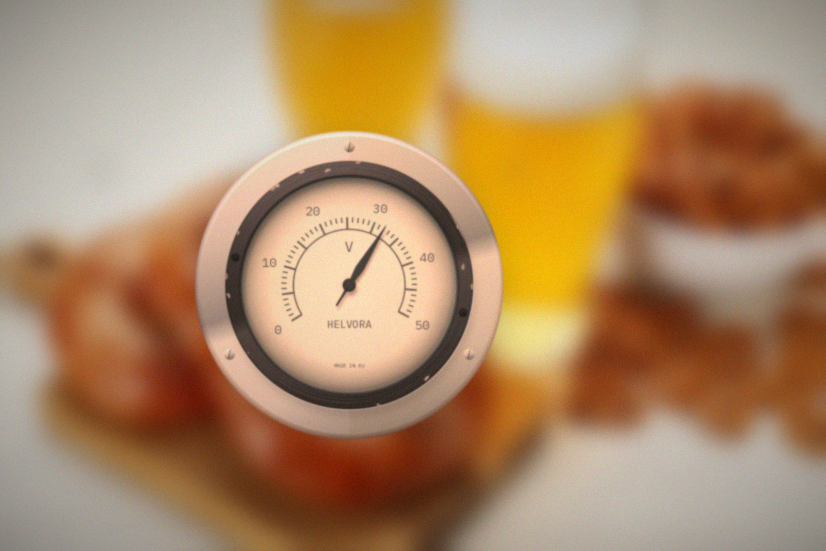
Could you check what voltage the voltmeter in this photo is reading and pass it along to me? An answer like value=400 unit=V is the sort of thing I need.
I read value=32 unit=V
